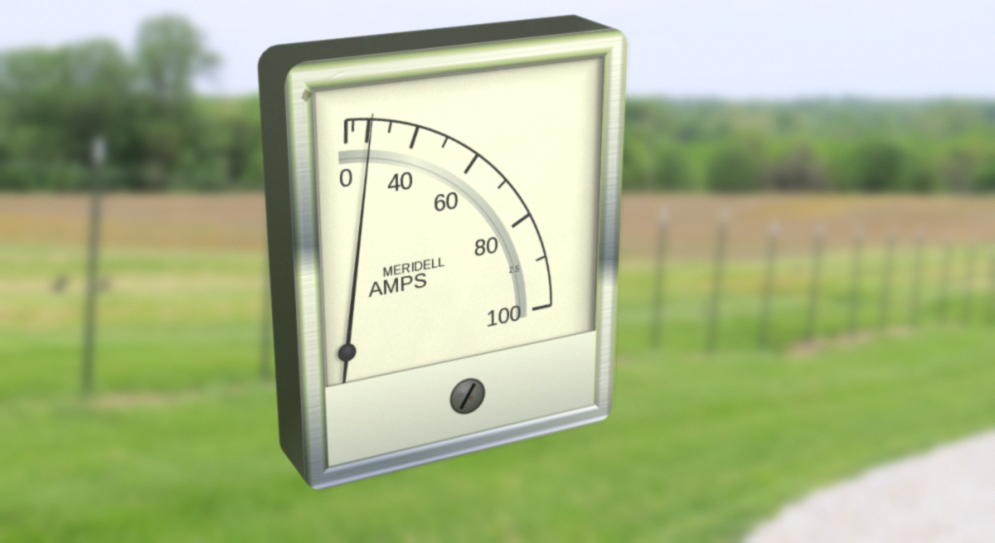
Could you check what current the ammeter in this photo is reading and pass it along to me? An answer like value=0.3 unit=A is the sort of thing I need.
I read value=20 unit=A
